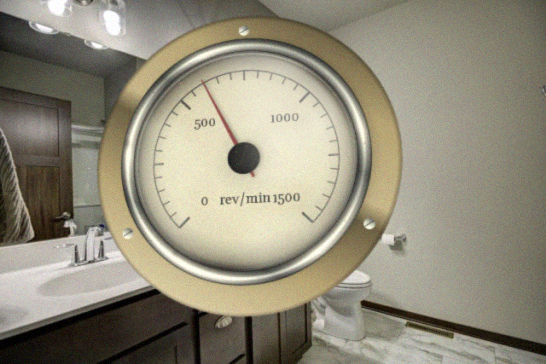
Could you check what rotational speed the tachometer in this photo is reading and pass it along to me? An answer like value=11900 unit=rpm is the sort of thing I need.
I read value=600 unit=rpm
